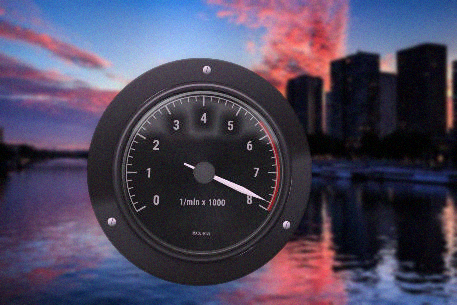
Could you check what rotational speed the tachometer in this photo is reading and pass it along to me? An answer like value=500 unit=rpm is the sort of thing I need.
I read value=7800 unit=rpm
